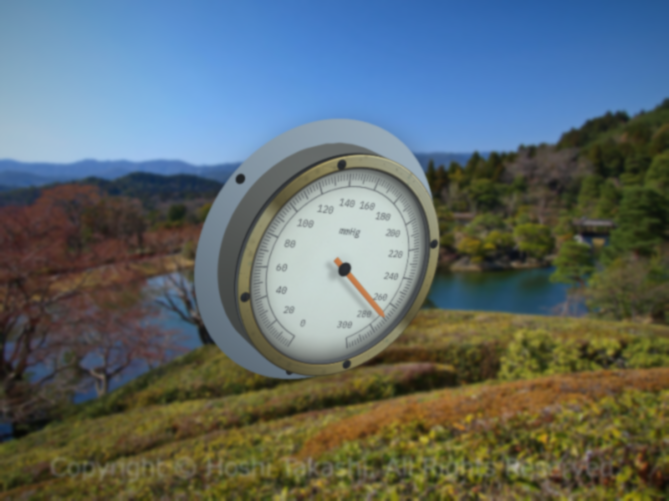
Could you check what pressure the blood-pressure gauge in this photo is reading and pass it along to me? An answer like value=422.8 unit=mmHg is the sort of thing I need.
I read value=270 unit=mmHg
